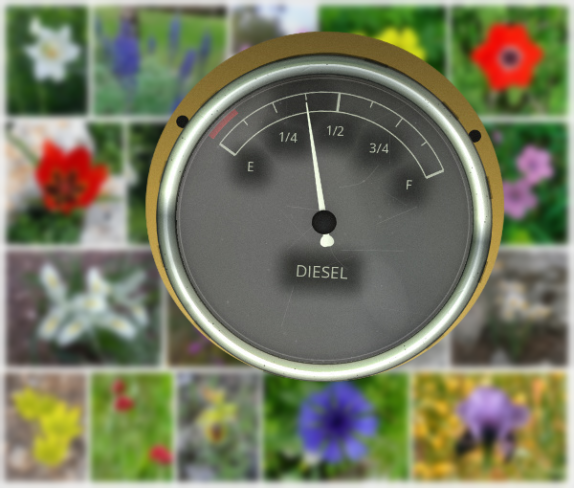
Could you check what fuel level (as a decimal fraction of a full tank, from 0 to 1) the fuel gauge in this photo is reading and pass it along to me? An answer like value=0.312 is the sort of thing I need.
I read value=0.375
